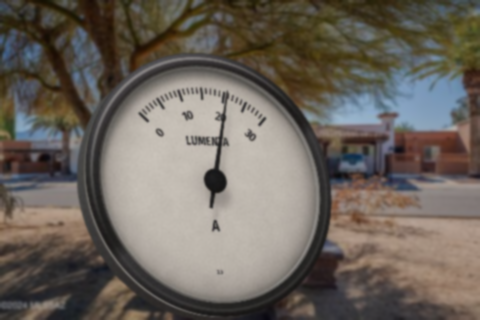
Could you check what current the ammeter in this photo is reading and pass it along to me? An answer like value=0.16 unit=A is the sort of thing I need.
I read value=20 unit=A
